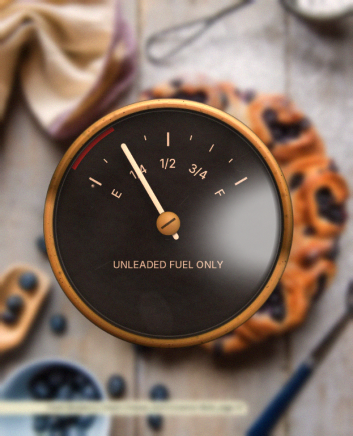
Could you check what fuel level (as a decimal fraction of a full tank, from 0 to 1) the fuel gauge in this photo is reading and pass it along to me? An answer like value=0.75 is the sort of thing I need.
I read value=0.25
